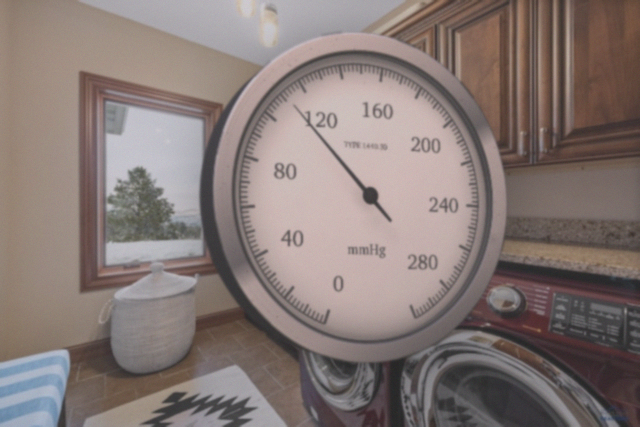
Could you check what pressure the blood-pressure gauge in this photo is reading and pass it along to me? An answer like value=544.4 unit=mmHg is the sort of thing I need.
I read value=110 unit=mmHg
